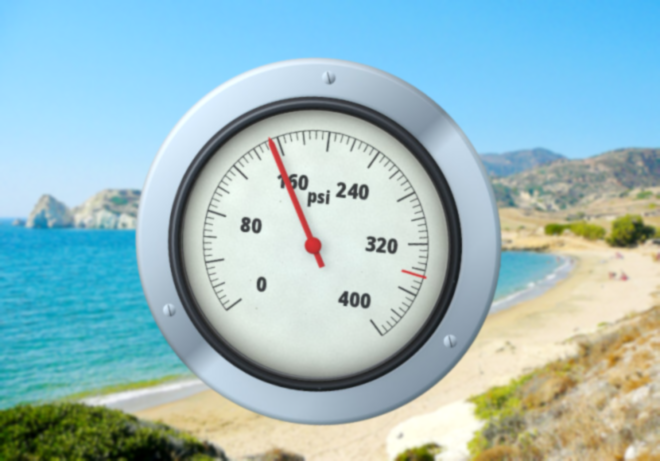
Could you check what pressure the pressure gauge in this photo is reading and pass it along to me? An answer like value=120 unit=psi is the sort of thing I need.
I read value=155 unit=psi
